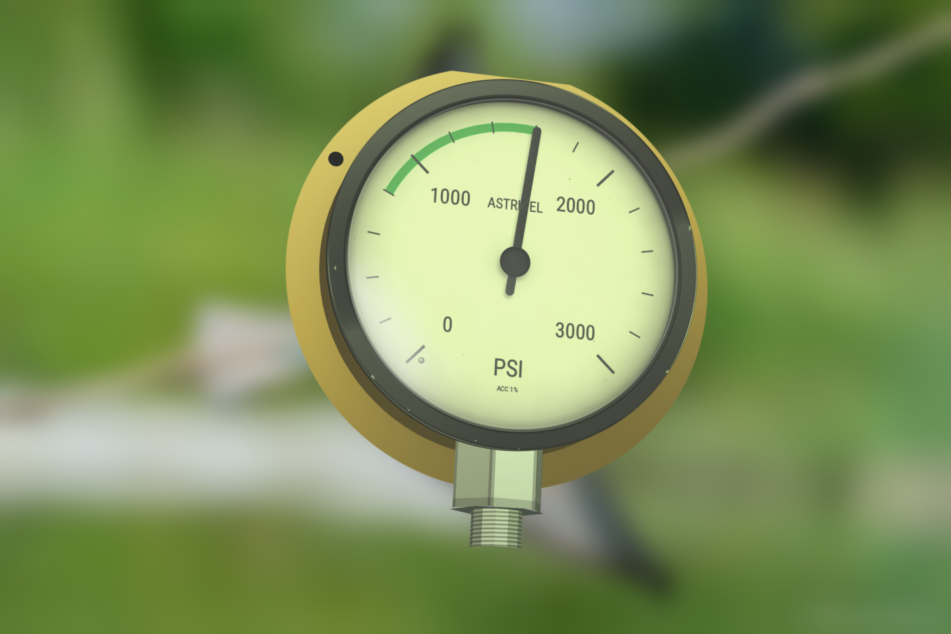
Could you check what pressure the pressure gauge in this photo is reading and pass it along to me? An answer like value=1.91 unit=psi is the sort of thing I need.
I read value=1600 unit=psi
